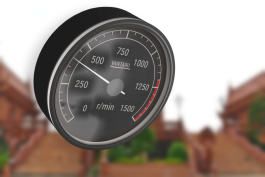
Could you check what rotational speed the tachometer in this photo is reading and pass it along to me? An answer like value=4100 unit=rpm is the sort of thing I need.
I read value=400 unit=rpm
